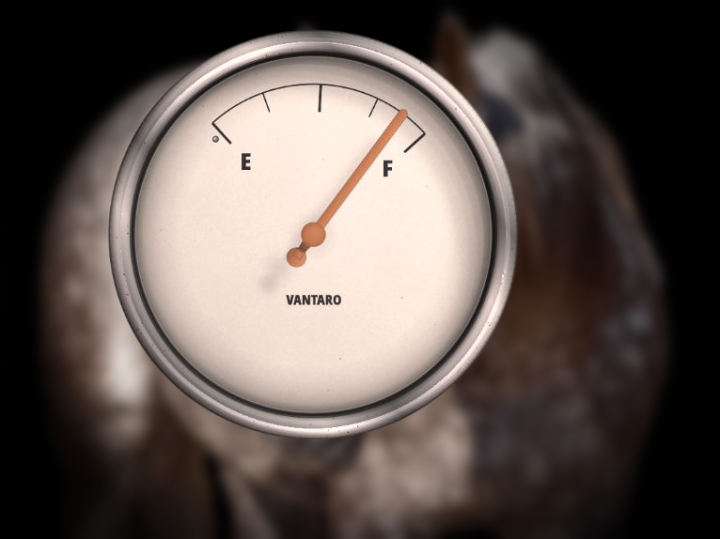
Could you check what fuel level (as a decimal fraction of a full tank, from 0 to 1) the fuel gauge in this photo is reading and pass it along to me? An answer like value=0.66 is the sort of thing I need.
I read value=0.875
